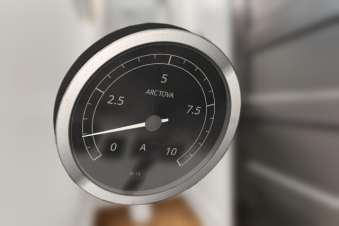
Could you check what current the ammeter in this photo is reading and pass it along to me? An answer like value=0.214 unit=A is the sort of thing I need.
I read value=1 unit=A
